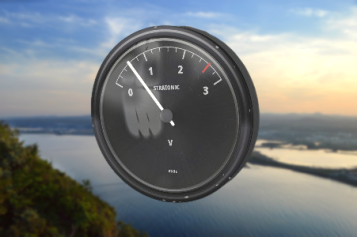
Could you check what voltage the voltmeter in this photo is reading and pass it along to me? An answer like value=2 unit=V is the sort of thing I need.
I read value=0.6 unit=V
